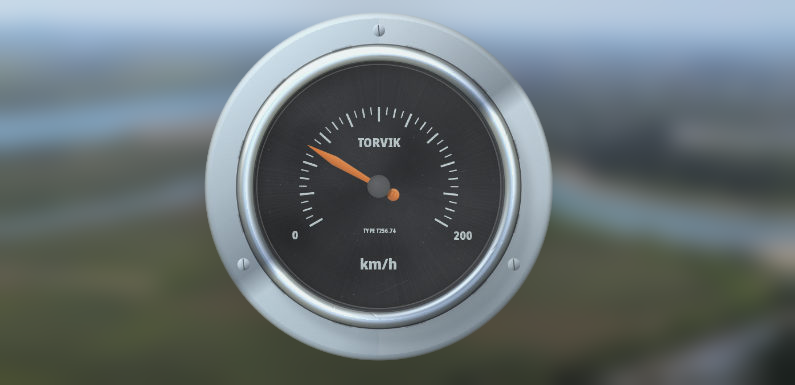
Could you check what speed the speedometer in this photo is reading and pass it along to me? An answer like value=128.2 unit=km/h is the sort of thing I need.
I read value=50 unit=km/h
